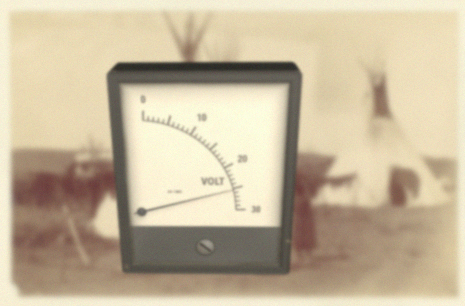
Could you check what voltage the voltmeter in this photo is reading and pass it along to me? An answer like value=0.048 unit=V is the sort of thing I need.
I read value=25 unit=V
